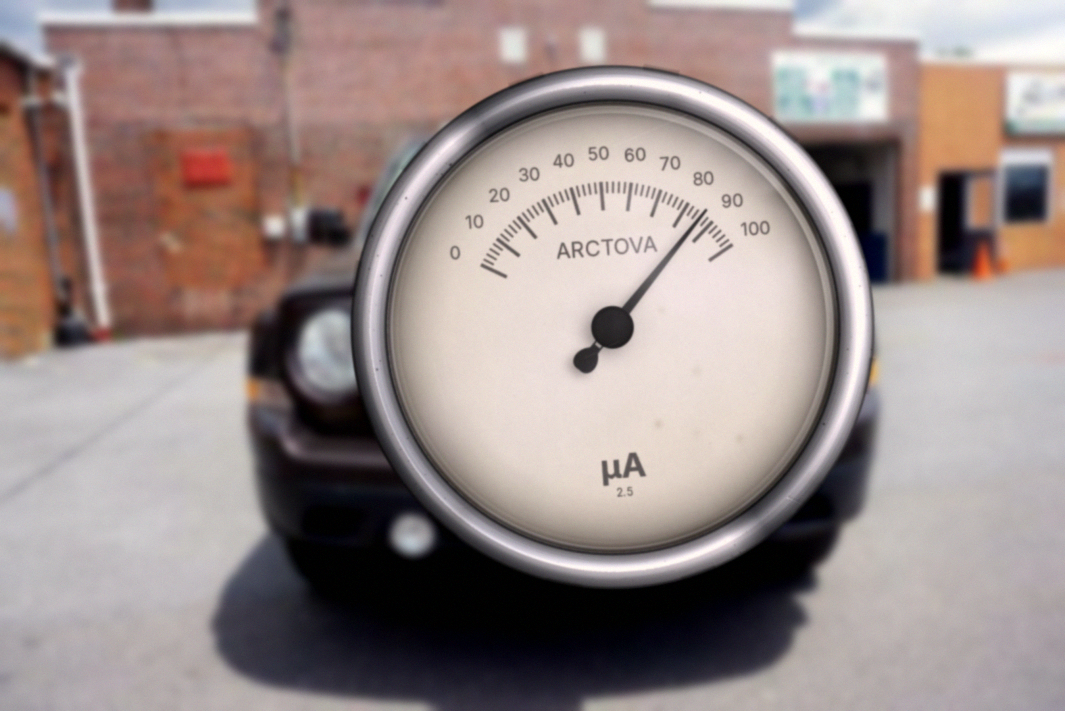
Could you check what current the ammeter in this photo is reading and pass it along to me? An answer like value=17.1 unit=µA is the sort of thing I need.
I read value=86 unit=µA
